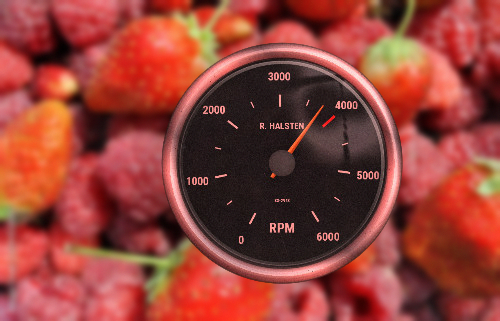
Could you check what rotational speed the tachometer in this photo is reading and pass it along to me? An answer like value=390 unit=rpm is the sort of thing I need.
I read value=3750 unit=rpm
